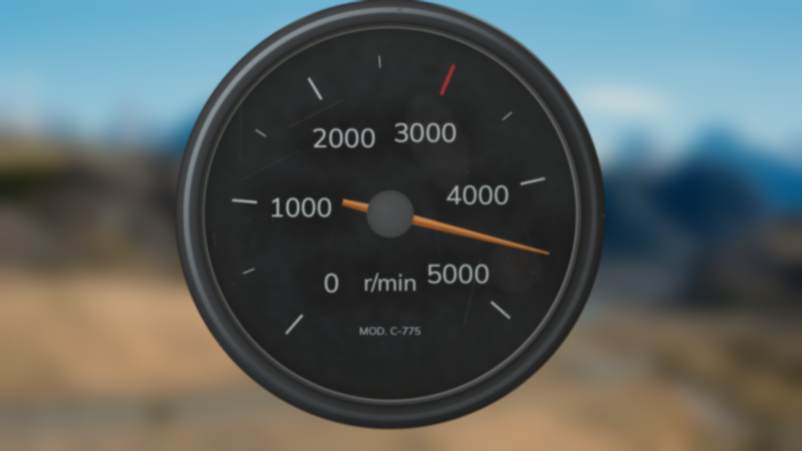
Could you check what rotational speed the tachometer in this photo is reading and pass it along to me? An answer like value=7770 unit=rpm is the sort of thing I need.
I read value=4500 unit=rpm
